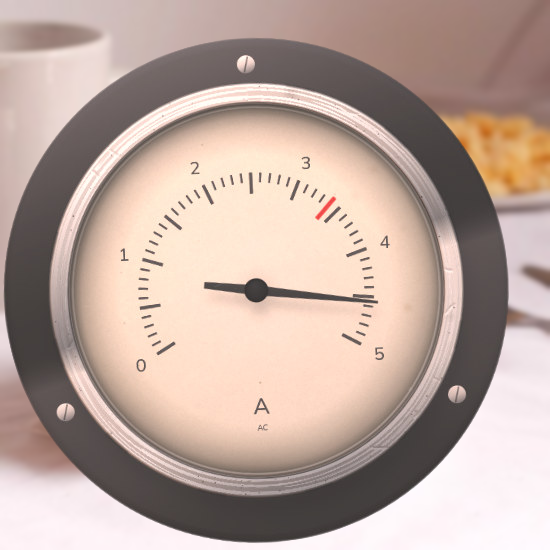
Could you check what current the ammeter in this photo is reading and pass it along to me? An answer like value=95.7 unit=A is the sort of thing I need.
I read value=4.55 unit=A
